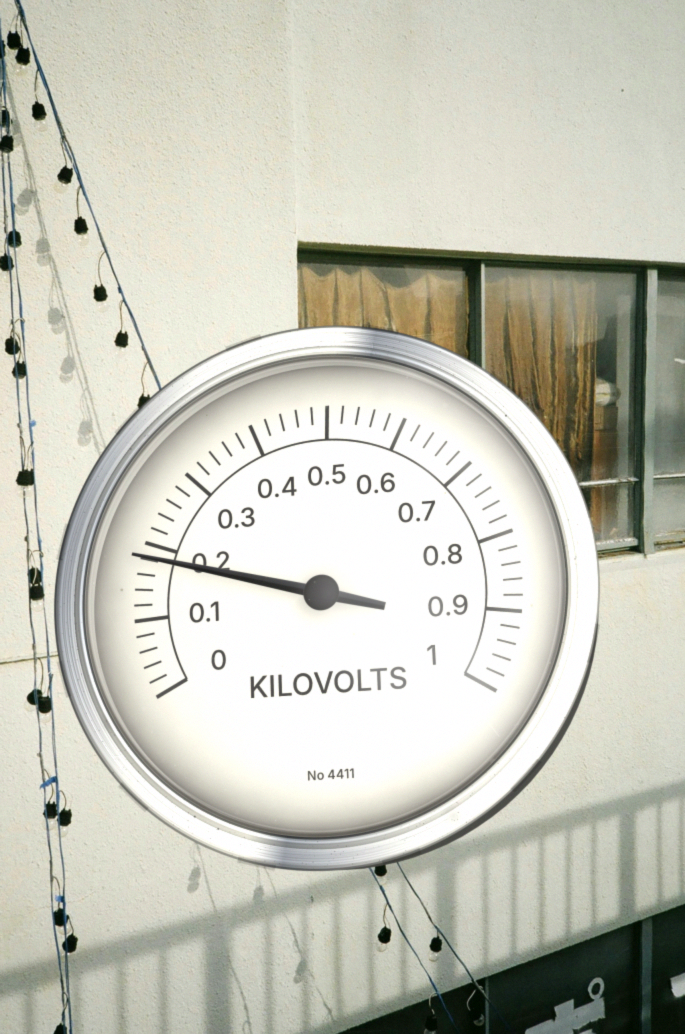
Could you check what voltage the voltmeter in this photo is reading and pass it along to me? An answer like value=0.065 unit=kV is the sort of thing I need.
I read value=0.18 unit=kV
